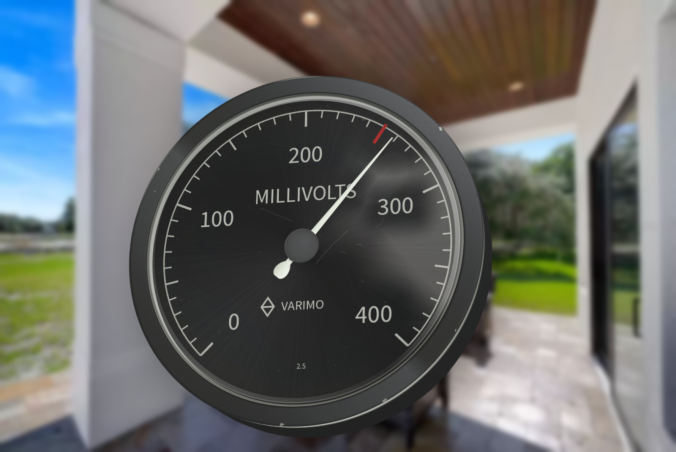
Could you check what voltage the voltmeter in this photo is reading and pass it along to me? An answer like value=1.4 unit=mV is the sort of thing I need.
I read value=260 unit=mV
